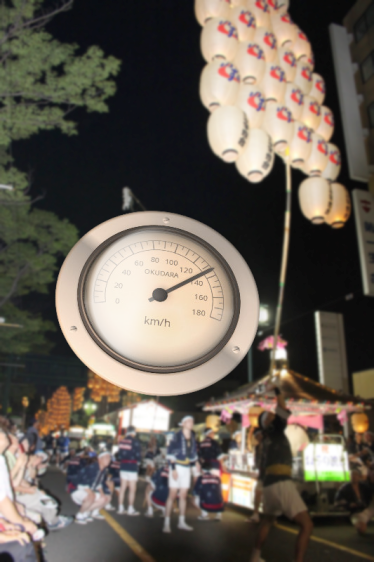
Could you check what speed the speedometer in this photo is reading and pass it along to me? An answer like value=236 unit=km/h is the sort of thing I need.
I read value=135 unit=km/h
